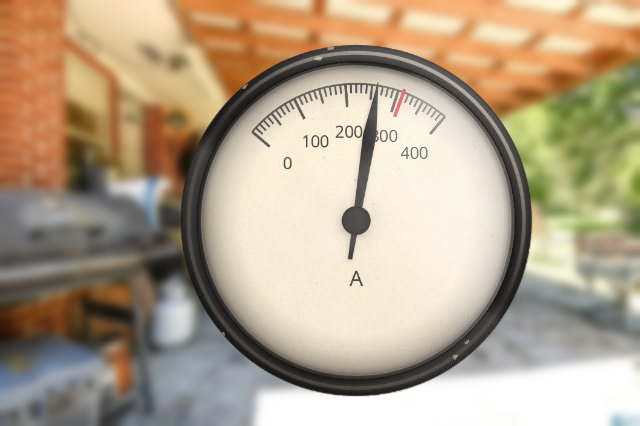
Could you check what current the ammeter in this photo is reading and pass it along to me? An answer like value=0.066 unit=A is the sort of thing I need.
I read value=260 unit=A
